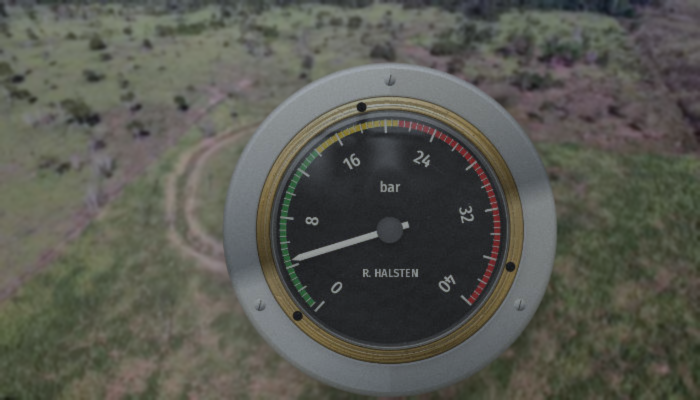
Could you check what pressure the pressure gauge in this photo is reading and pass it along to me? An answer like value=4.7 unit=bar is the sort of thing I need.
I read value=4.5 unit=bar
